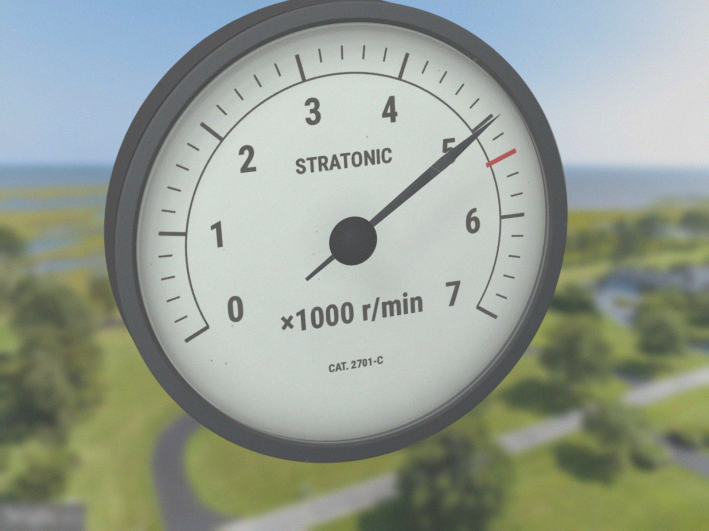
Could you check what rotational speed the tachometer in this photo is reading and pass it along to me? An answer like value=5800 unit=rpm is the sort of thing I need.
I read value=5000 unit=rpm
